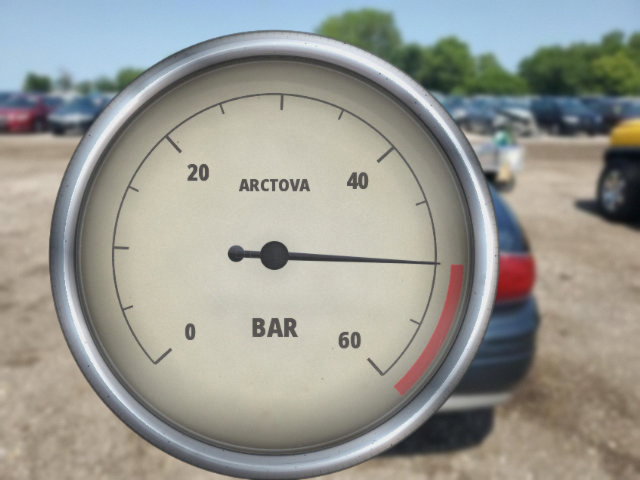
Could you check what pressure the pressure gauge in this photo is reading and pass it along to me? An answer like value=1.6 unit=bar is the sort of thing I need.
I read value=50 unit=bar
